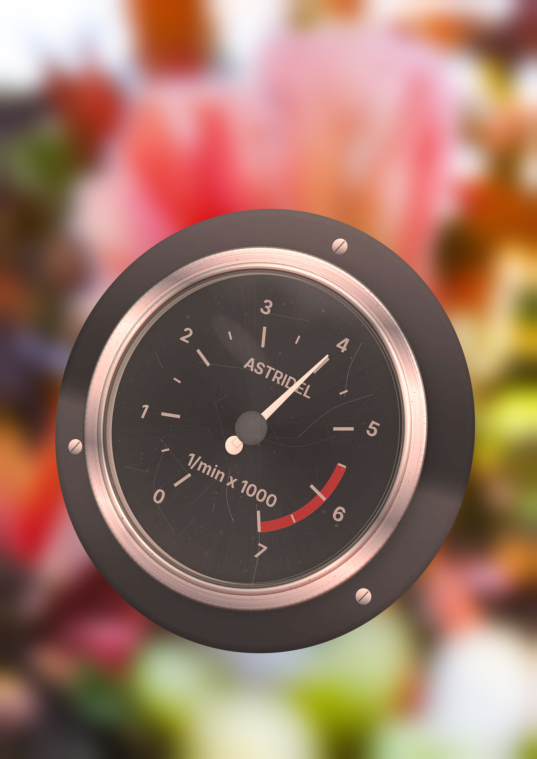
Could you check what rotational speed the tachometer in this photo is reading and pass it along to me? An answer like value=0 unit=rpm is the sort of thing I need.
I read value=4000 unit=rpm
